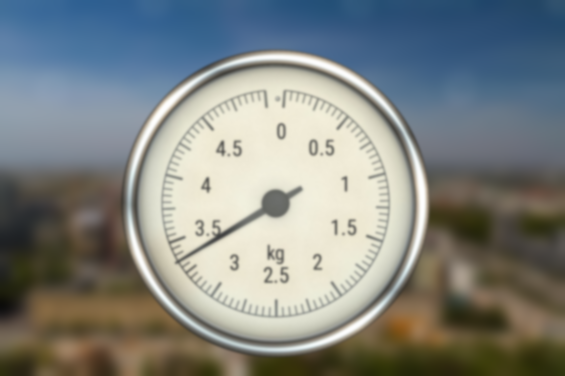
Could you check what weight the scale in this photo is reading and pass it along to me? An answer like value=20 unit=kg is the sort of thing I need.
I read value=3.35 unit=kg
